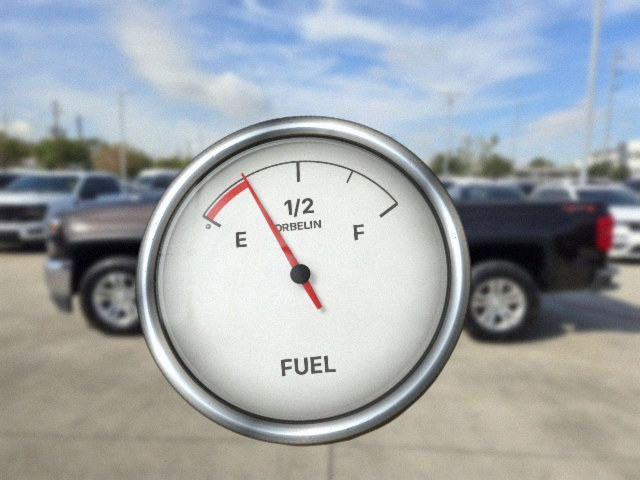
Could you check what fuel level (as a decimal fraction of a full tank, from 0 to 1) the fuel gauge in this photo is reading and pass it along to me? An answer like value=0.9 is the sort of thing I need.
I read value=0.25
